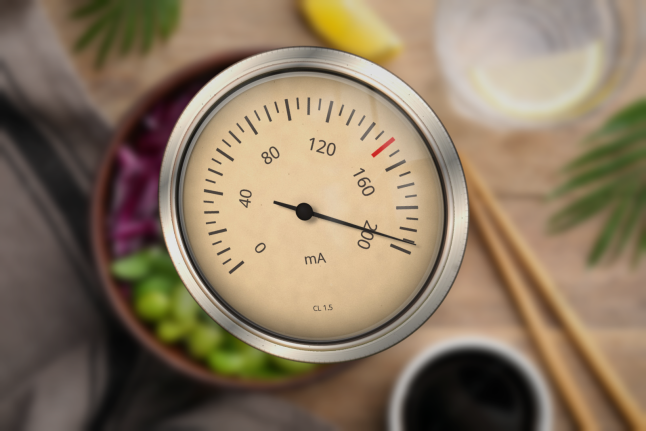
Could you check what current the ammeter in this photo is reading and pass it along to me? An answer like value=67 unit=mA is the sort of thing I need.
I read value=195 unit=mA
